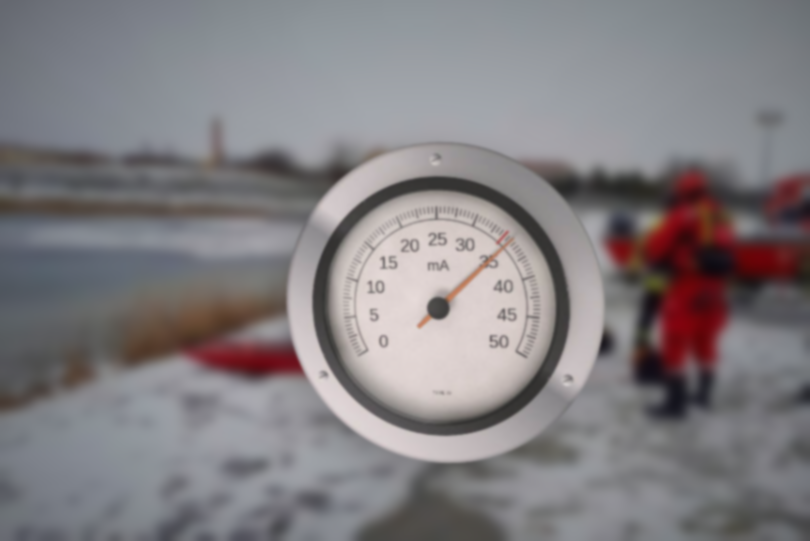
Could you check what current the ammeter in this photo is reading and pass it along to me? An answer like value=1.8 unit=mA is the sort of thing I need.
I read value=35 unit=mA
